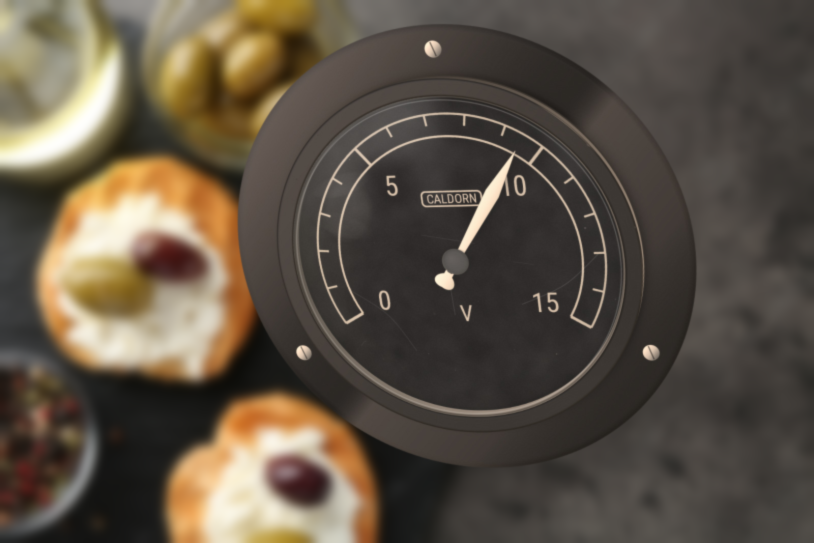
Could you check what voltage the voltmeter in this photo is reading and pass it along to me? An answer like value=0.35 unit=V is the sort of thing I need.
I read value=9.5 unit=V
